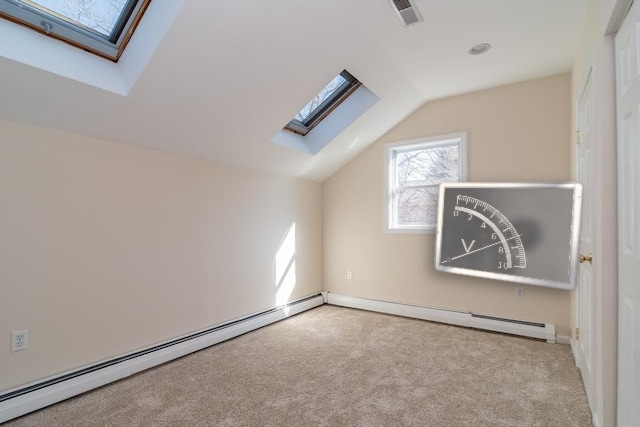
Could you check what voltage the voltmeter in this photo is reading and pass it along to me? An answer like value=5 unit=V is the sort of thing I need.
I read value=7 unit=V
